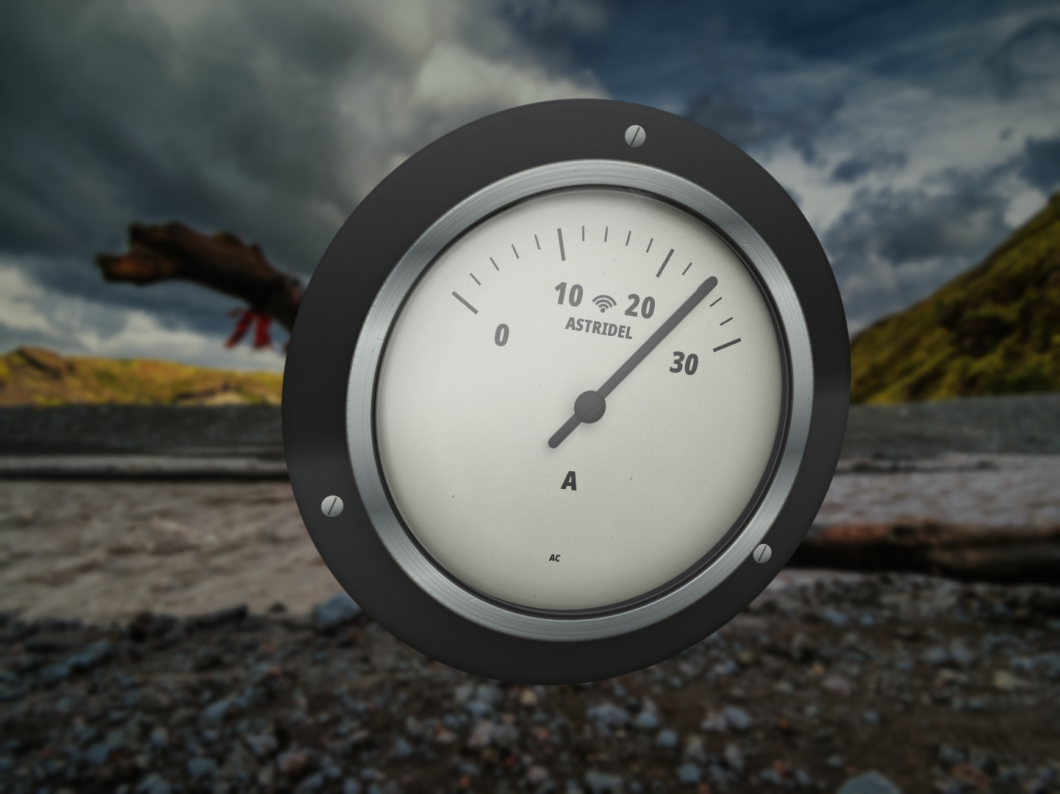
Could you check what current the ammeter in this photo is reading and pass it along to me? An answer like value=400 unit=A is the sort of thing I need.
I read value=24 unit=A
